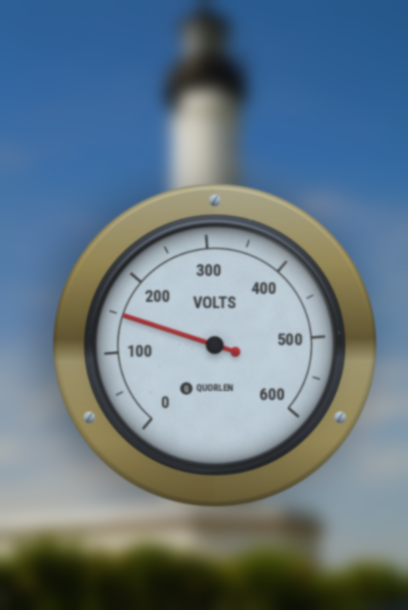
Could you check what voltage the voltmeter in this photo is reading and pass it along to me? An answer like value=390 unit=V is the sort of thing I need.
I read value=150 unit=V
